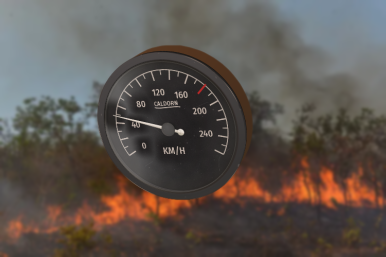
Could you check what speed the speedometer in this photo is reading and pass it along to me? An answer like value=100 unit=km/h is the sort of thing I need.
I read value=50 unit=km/h
